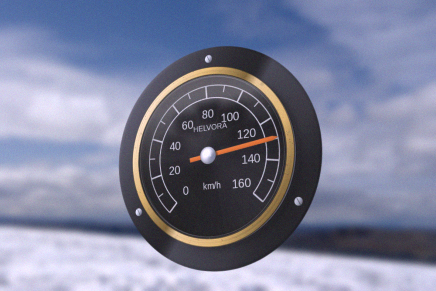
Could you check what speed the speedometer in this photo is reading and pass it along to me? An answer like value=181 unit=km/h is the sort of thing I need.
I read value=130 unit=km/h
